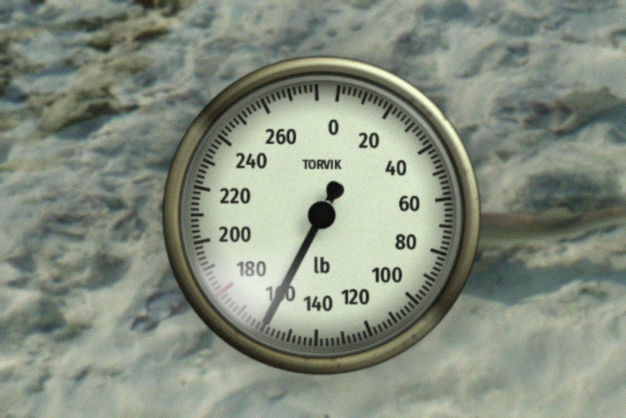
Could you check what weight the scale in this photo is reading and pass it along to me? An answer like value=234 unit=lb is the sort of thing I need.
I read value=160 unit=lb
